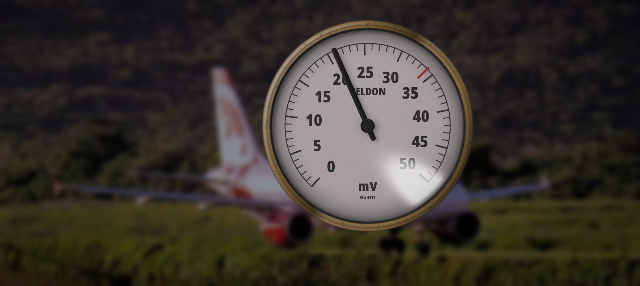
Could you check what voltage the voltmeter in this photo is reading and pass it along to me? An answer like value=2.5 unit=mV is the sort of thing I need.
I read value=21 unit=mV
